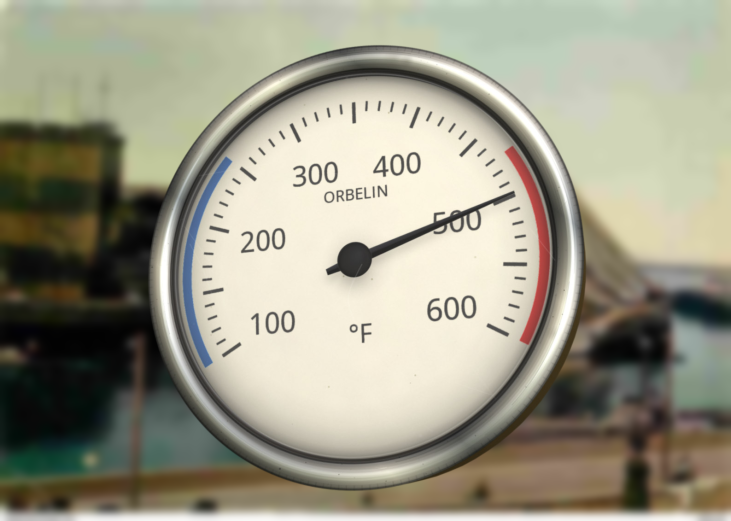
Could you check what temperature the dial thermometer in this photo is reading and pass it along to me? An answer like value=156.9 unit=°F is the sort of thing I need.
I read value=500 unit=°F
